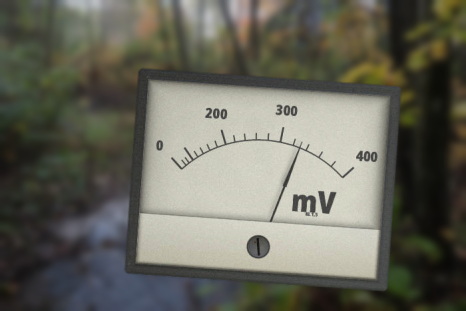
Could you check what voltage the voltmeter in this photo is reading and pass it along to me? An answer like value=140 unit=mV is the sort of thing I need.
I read value=330 unit=mV
